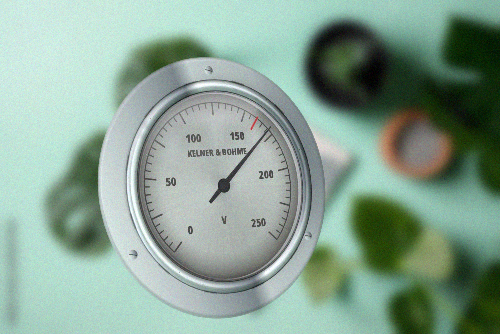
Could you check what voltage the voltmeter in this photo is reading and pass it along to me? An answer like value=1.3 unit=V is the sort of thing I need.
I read value=170 unit=V
